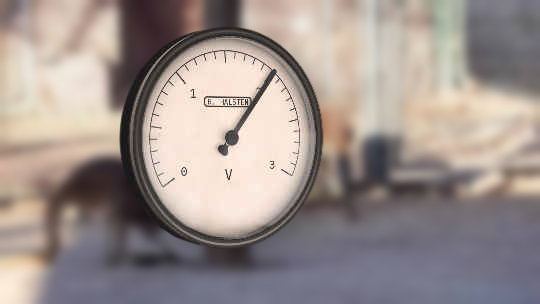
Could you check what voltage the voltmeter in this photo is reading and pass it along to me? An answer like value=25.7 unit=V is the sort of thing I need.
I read value=2 unit=V
